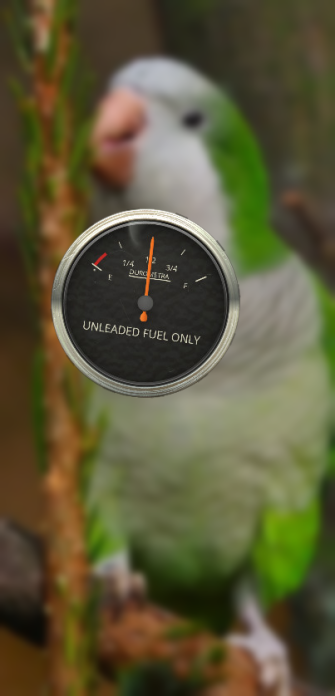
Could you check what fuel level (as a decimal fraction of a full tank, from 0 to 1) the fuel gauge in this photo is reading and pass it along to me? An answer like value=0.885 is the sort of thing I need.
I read value=0.5
